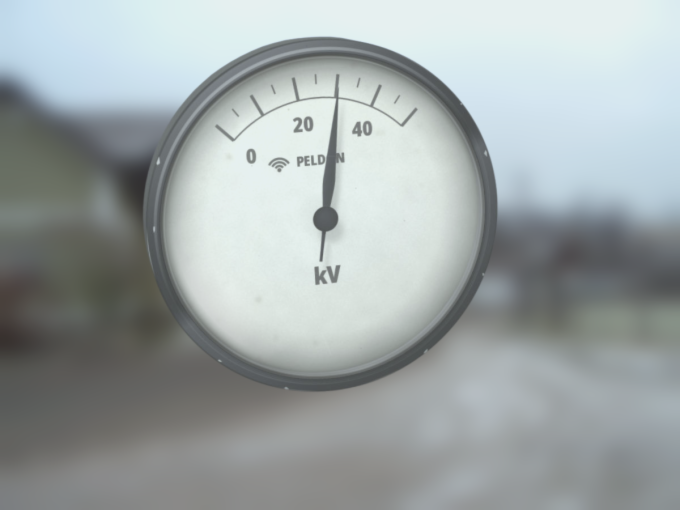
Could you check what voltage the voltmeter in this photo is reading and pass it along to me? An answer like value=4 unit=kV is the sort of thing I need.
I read value=30 unit=kV
